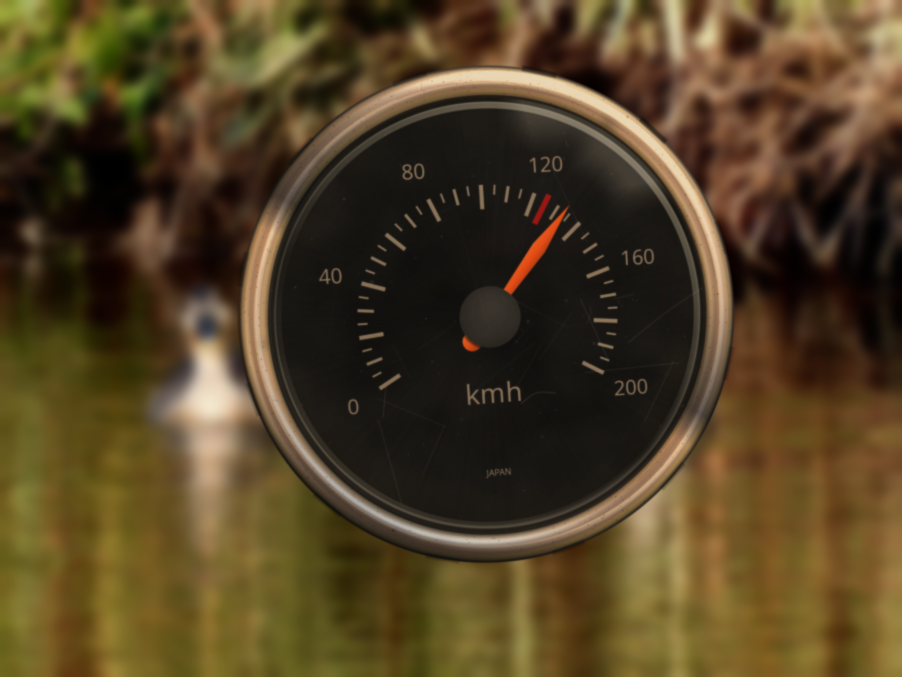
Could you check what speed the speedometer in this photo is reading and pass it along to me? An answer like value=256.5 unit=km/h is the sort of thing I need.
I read value=132.5 unit=km/h
